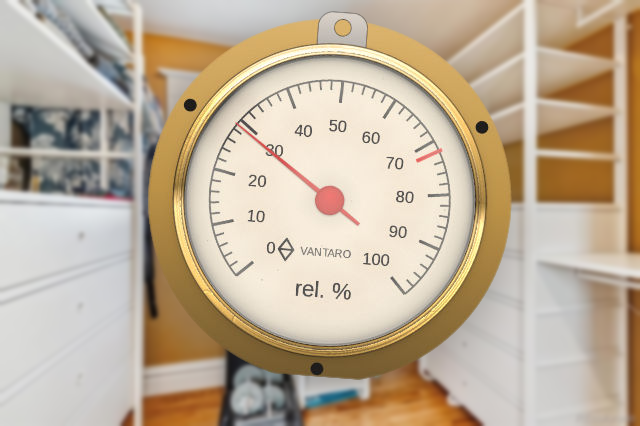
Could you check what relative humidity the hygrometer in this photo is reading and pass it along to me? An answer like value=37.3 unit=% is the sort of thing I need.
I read value=29 unit=%
